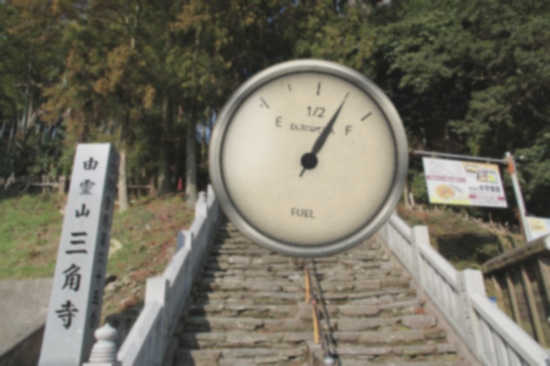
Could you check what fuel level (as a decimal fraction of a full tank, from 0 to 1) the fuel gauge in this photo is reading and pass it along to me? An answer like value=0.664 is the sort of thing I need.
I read value=0.75
